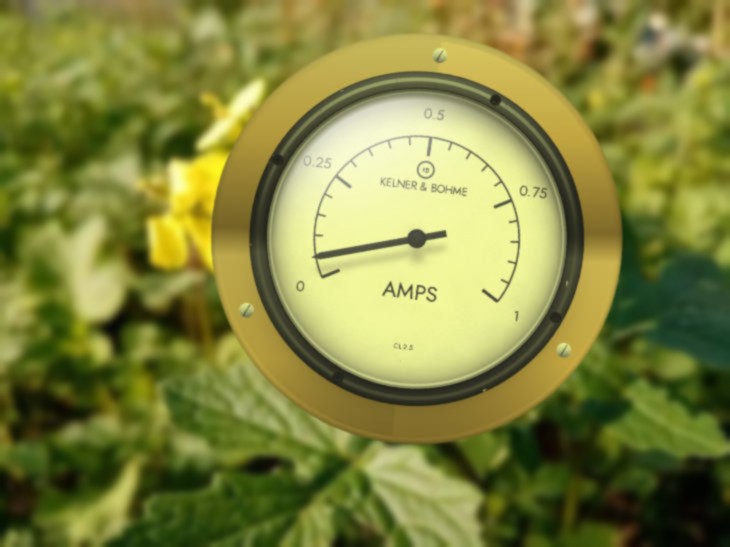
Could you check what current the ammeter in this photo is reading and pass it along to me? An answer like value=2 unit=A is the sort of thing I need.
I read value=0.05 unit=A
